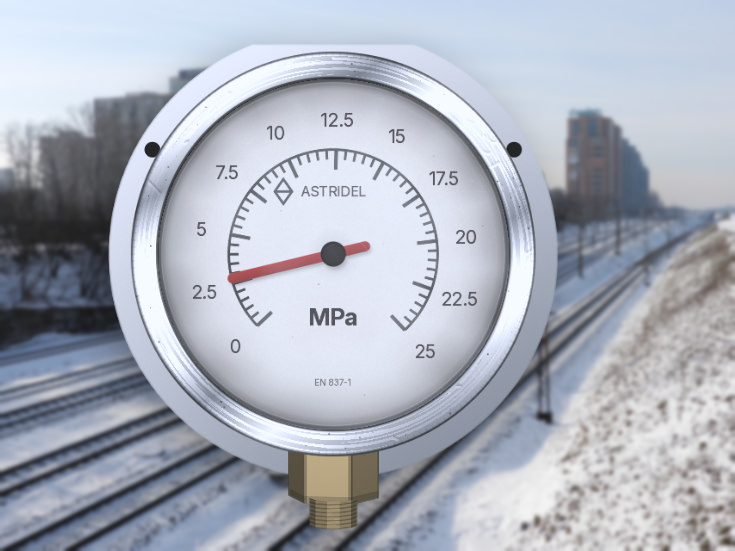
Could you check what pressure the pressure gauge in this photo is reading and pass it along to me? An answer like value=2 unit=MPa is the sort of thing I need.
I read value=2.75 unit=MPa
